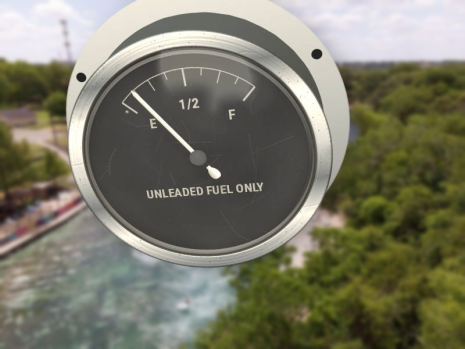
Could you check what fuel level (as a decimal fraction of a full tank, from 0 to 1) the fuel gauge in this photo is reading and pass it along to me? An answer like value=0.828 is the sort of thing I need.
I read value=0.125
